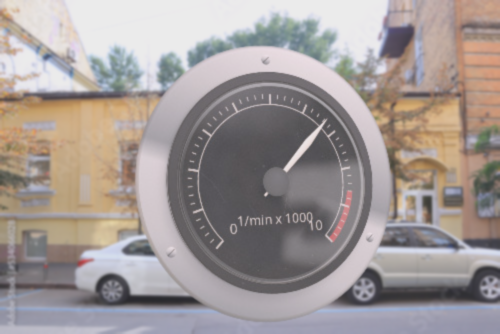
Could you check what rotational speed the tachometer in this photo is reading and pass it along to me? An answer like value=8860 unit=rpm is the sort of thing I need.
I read value=6600 unit=rpm
